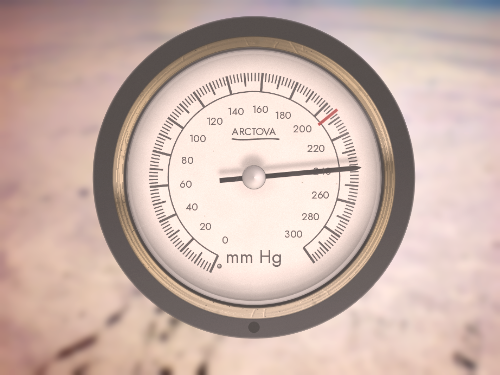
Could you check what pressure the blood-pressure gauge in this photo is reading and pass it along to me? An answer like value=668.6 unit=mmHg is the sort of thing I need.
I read value=240 unit=mmHg
